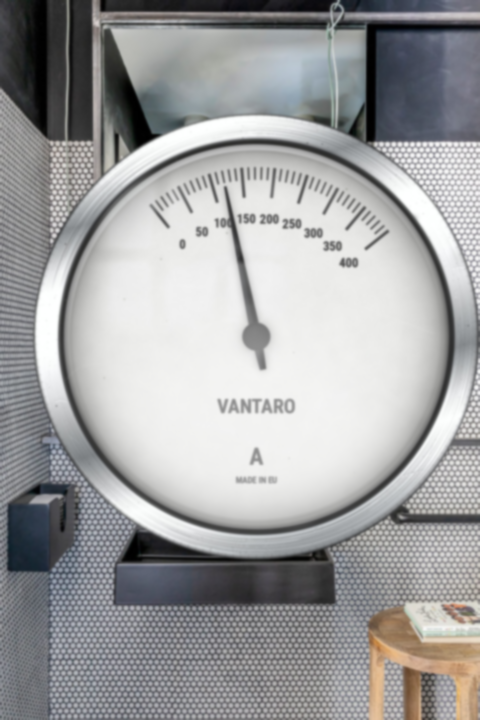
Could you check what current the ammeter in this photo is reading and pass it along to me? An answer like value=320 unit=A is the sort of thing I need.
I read value=120 unit=A
